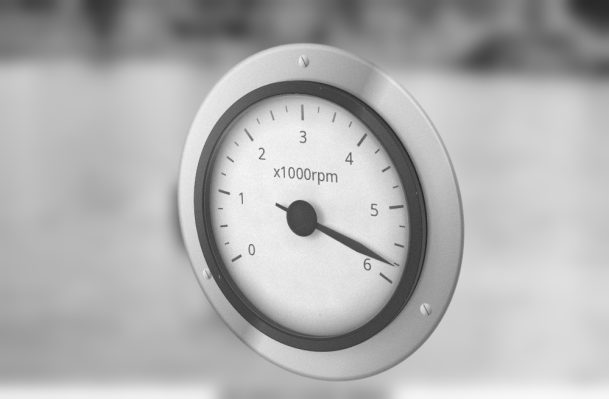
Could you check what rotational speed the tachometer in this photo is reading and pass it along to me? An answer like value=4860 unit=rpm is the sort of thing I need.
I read value=5750 unit=rpm
